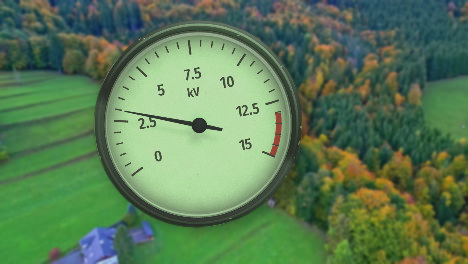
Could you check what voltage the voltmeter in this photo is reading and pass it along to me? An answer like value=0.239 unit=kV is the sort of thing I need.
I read value=3 unit=kV
